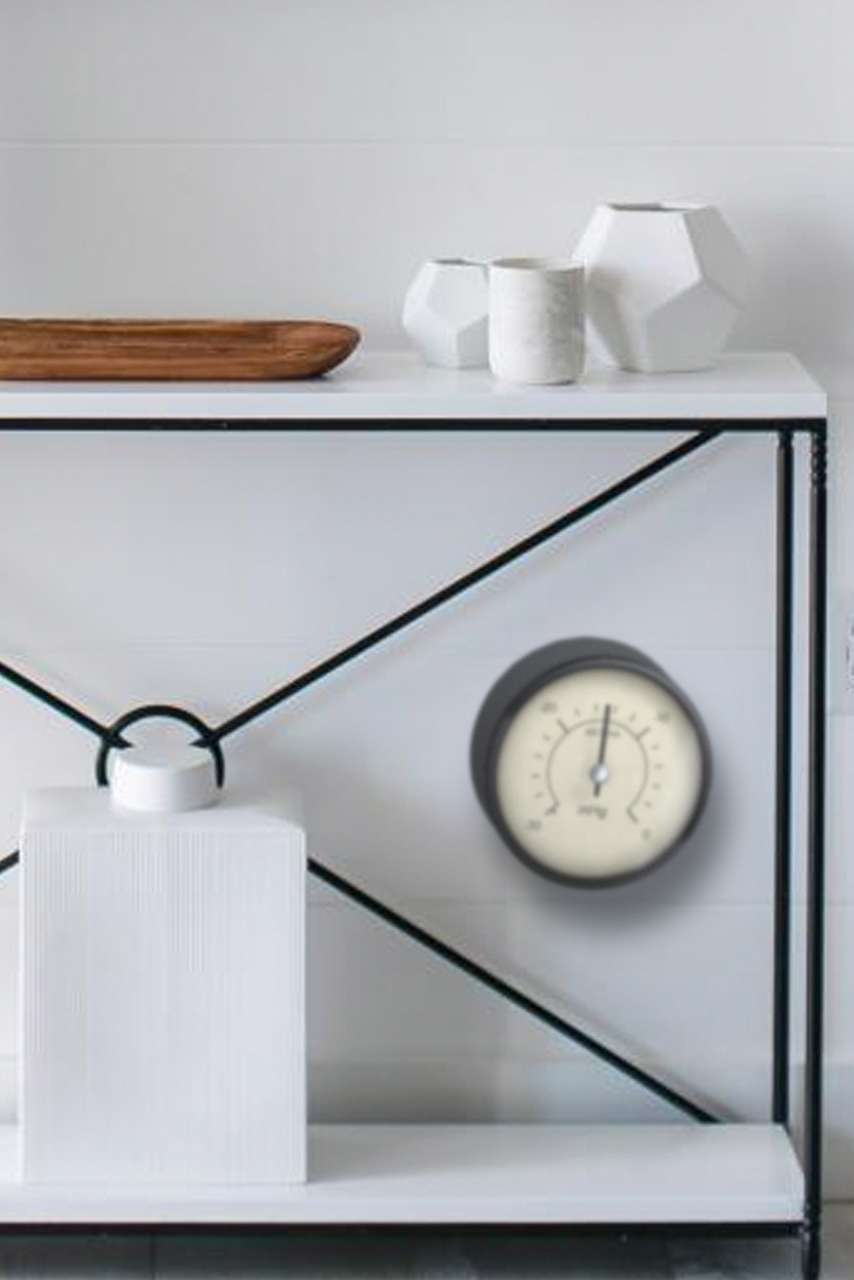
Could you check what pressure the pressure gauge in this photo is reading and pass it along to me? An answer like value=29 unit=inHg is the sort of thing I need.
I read value=-15 unit=inHg
